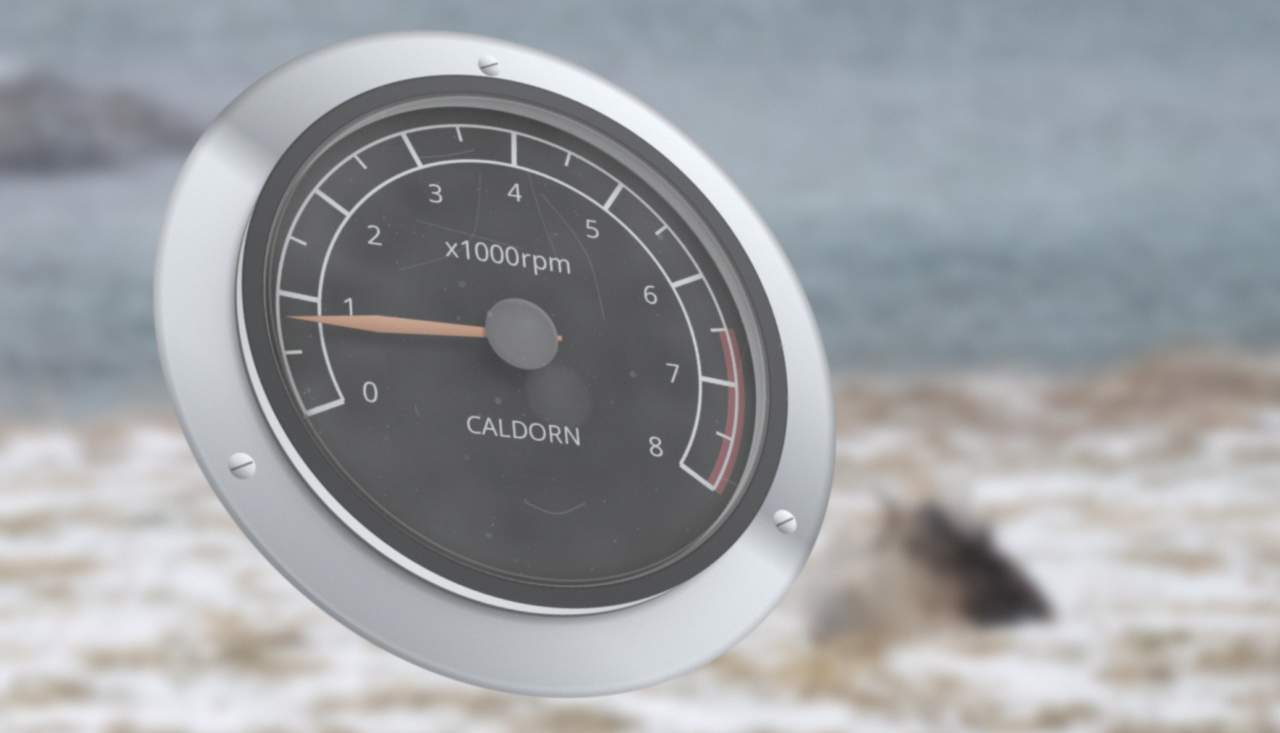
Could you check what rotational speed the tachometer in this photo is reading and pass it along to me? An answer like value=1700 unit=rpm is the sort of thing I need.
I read value=750 unit=rpm
